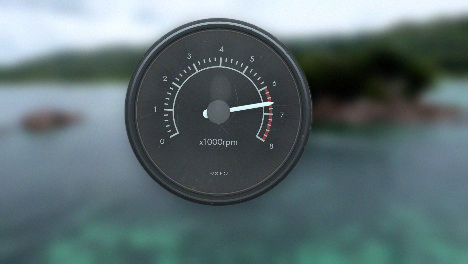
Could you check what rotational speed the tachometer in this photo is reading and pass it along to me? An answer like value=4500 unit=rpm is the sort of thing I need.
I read value=6600 unit=rpm
